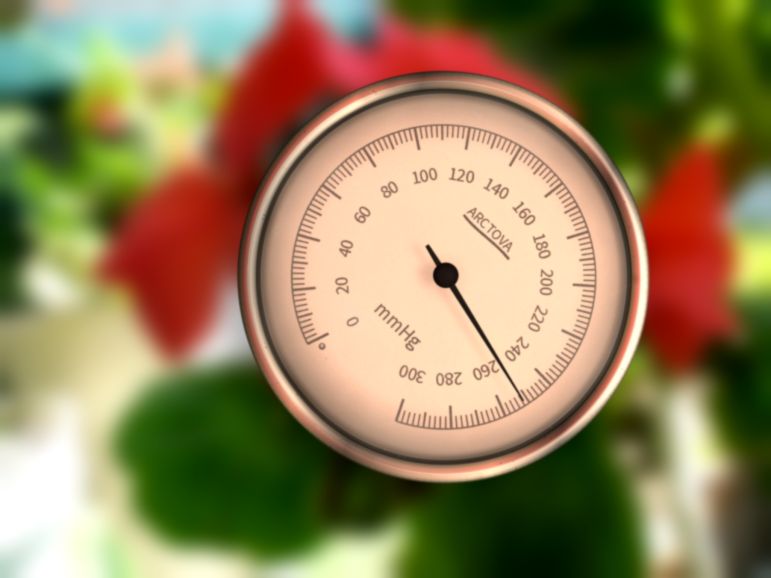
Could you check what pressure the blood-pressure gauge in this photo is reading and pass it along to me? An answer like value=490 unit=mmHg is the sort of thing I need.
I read value=252 unit=mmHg
